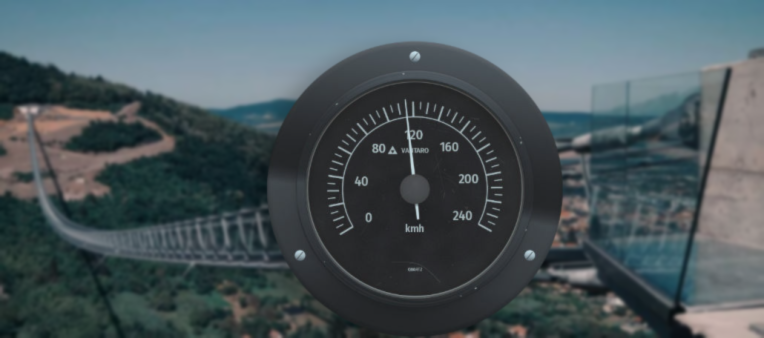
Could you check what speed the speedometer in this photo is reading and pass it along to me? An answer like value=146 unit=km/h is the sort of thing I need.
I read value=115 unit=km/h
